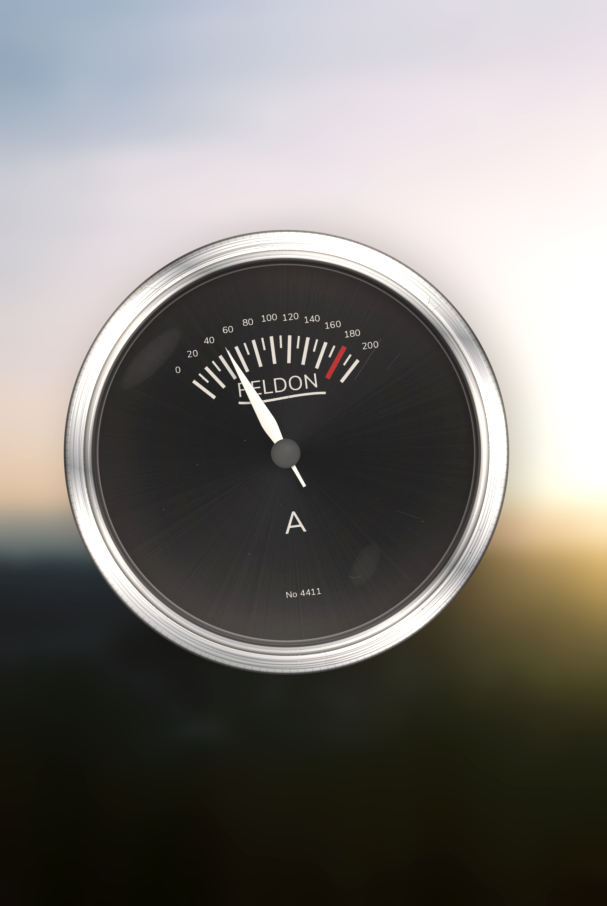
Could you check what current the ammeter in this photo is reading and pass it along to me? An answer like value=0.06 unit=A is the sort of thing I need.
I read value=50 unit=A
